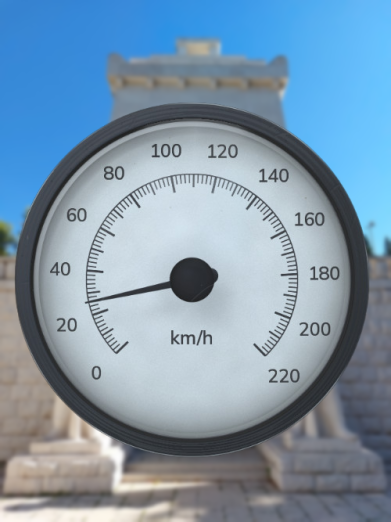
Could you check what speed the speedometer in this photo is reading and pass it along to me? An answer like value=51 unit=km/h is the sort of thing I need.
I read value=26 unit=km/h
